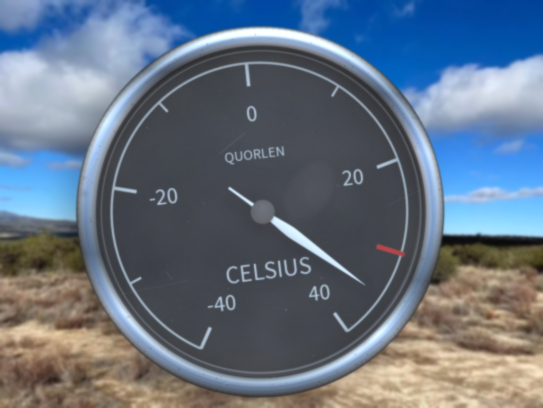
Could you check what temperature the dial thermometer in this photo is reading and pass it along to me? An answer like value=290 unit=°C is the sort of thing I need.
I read value=35 unit=°C
